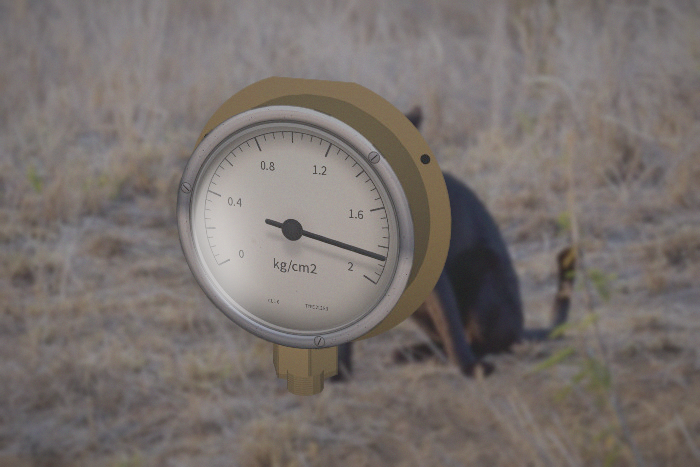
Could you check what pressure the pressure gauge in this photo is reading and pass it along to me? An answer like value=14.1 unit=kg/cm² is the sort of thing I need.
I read value=1.85 unit=kg/cm²
